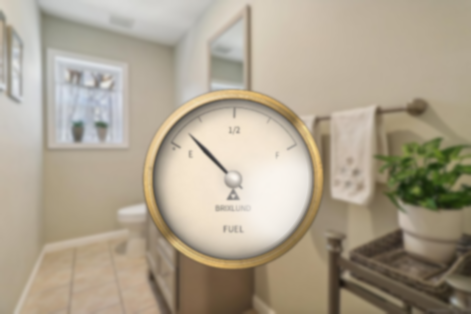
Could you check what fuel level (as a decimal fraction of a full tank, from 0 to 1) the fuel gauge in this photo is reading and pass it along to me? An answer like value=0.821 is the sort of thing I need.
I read value=0.125
